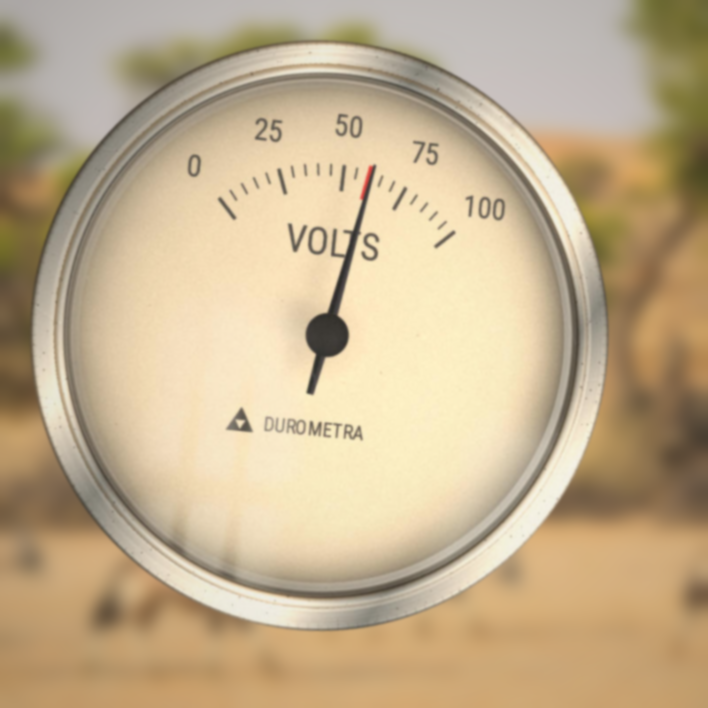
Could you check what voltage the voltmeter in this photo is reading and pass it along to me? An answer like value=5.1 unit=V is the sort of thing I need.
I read value=60 unit=V
